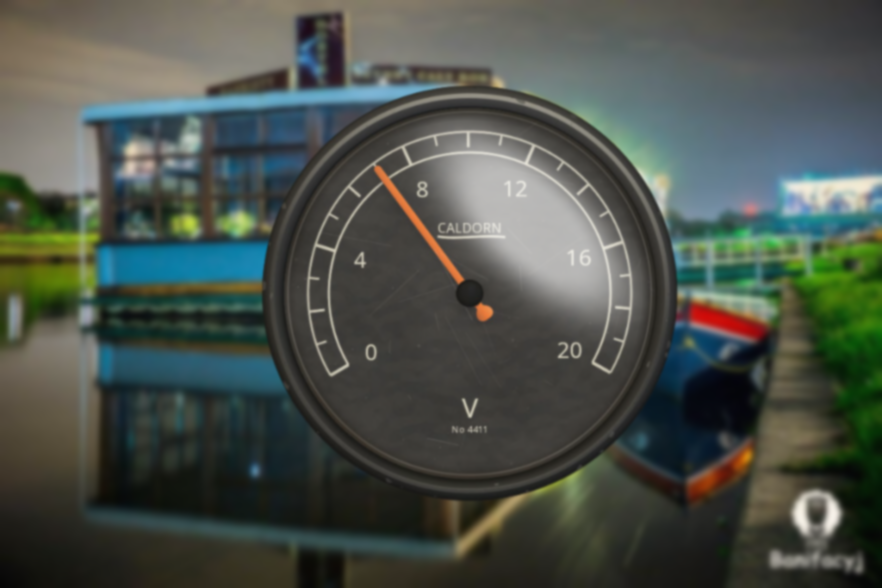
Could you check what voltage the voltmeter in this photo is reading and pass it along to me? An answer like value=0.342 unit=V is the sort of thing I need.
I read value=7 unit=V
